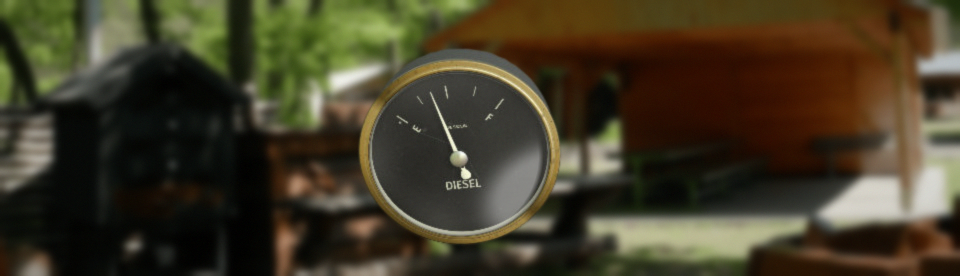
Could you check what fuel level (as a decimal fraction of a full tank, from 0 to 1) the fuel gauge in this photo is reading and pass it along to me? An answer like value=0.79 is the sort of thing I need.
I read value=0.375
